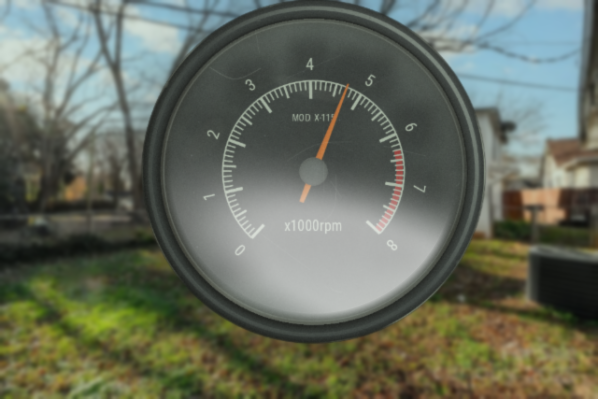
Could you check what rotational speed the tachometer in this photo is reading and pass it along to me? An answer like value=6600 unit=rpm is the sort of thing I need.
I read value=4700 unit=rpm
